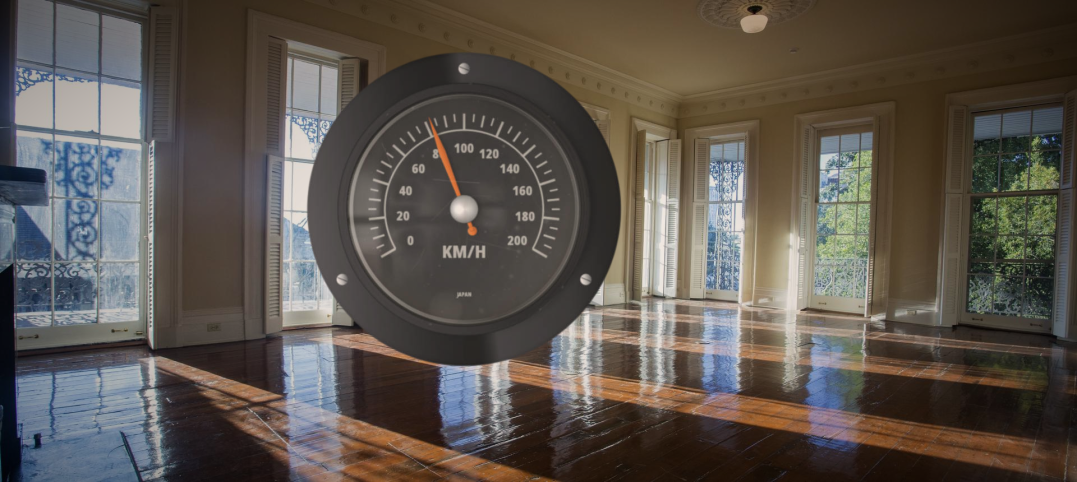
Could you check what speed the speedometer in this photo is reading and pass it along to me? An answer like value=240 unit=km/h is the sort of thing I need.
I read value=82.5 unit=km/h
